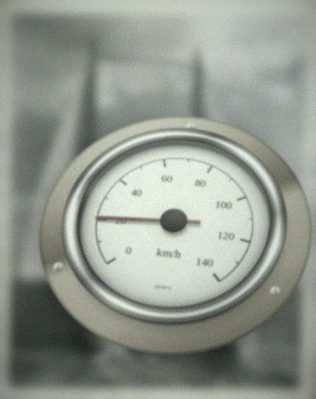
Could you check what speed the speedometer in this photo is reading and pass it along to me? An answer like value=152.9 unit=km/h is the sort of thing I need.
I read value=20 unit=km/h
